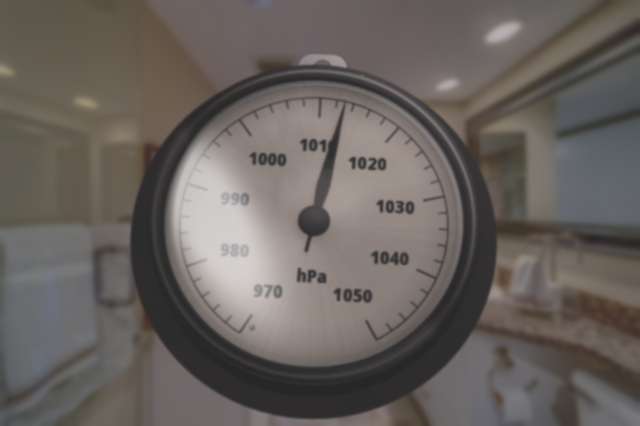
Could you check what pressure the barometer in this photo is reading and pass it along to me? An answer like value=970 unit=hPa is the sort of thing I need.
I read value=1013 unit=hPa
